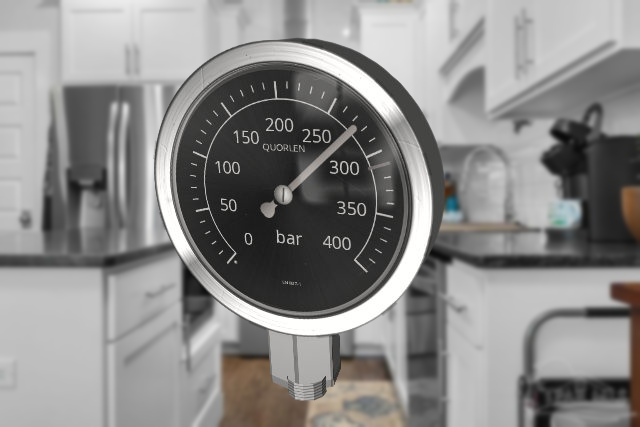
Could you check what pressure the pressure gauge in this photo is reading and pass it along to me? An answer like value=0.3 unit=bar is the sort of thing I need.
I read value=275 unit=bar
